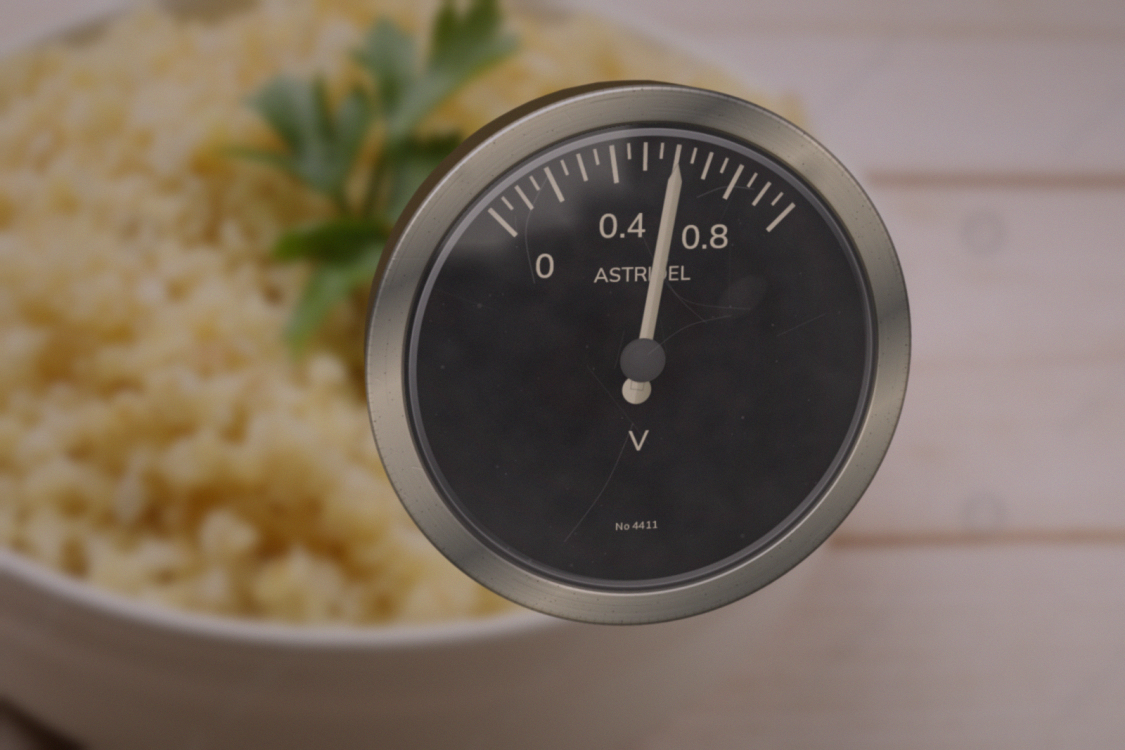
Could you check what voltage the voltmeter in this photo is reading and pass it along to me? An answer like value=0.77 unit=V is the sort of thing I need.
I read value=0.6 unit=V
